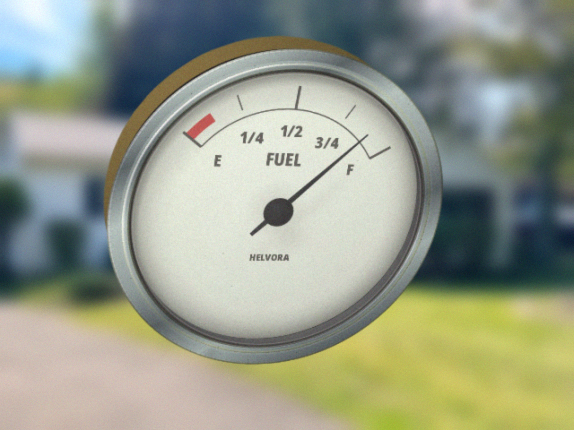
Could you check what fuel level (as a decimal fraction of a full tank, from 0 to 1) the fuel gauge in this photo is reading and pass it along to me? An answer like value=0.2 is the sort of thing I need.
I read value=0.875
